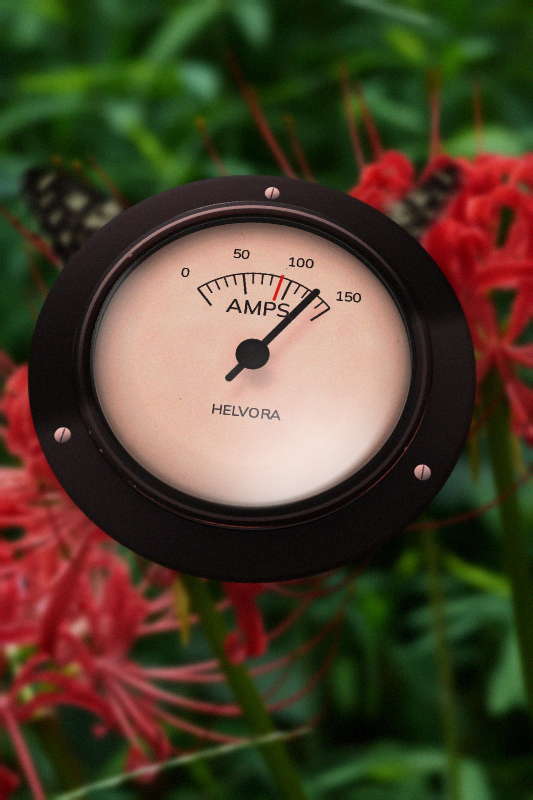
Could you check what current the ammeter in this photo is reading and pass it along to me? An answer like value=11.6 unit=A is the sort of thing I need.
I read value=130 unit=A
